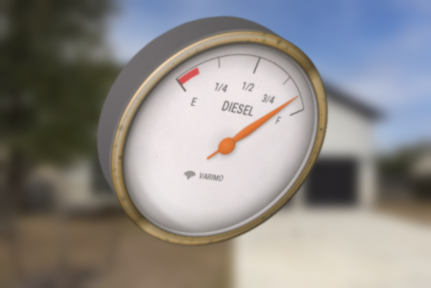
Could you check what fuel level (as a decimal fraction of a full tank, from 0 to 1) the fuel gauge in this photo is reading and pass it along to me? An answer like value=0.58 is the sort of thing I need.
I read value=0.875
